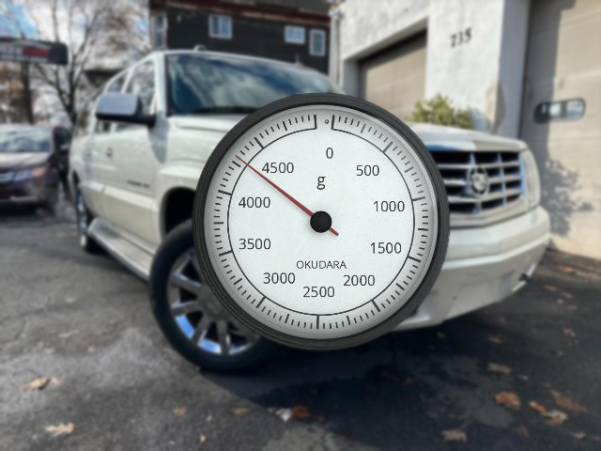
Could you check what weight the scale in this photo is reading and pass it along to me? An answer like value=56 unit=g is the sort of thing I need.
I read value=4300 unit=g
